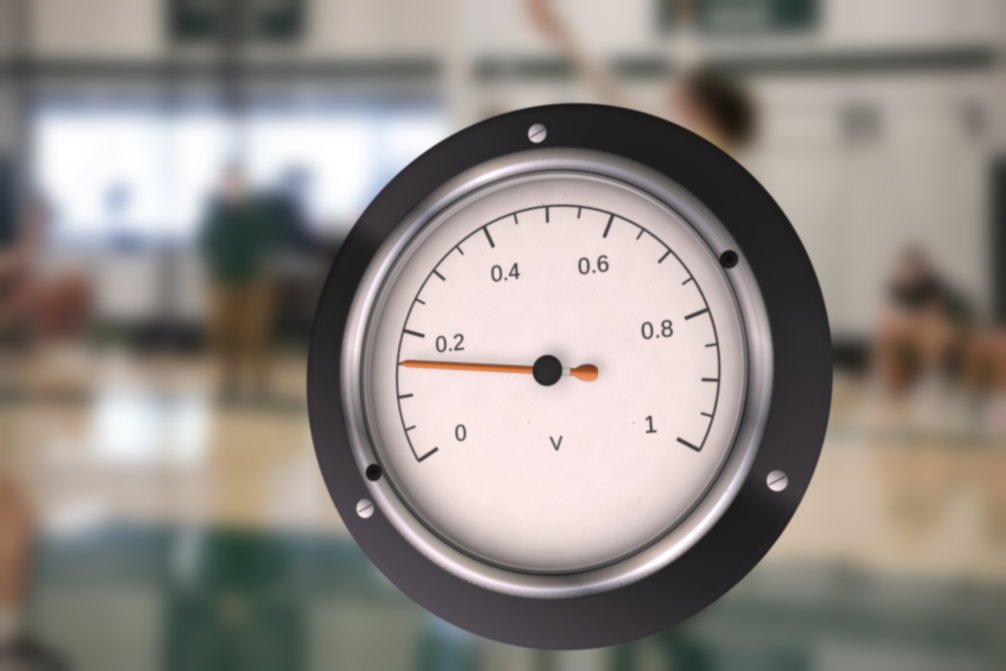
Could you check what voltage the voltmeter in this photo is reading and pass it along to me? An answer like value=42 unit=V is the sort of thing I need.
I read value=0.15 unit=V
